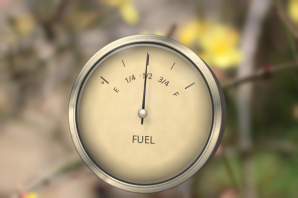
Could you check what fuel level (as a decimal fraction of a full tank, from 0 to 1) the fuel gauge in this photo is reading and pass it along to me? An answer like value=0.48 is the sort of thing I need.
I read value=0.5
